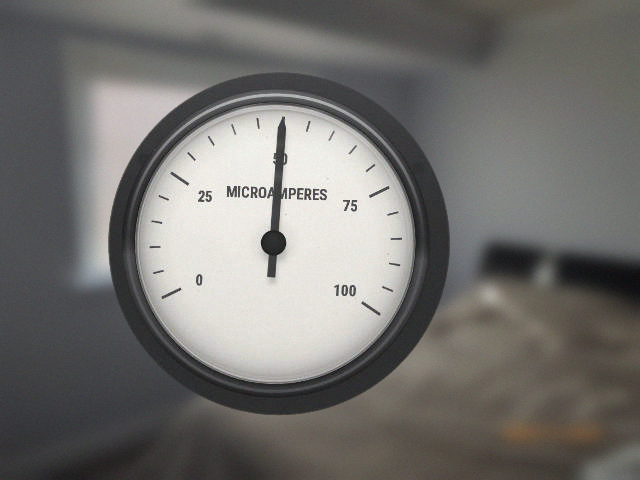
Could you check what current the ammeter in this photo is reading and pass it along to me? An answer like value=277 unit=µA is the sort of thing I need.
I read value=50 unit=µA
